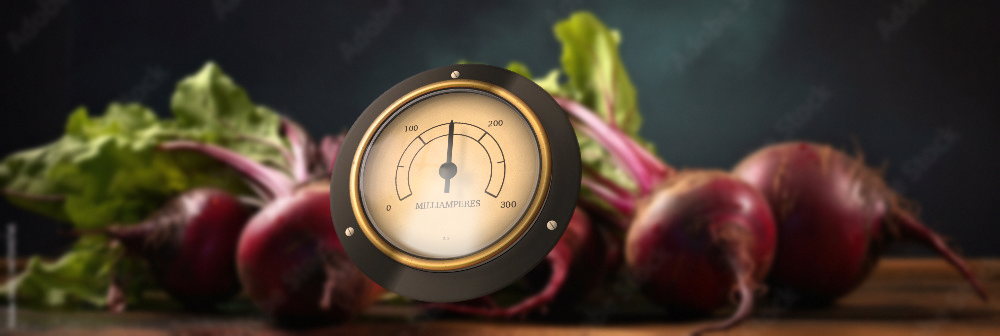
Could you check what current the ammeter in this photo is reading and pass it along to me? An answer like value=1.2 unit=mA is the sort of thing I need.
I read value=150 unit=mA
